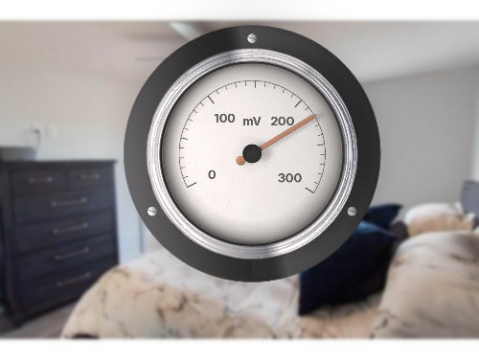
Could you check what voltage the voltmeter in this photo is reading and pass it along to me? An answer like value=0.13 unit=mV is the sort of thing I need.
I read value=220 unit=mV
